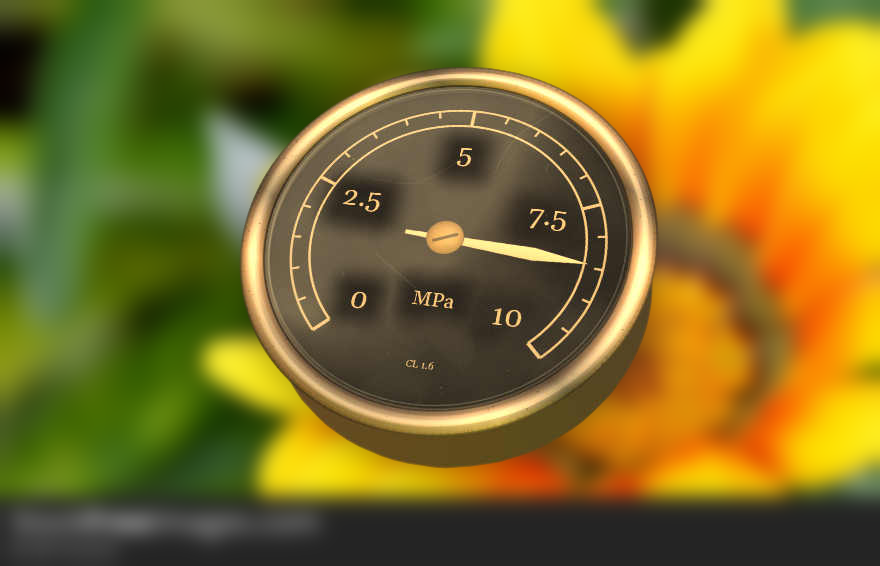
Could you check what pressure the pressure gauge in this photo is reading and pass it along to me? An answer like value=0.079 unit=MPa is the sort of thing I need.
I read value=8.5 unit=MPa
